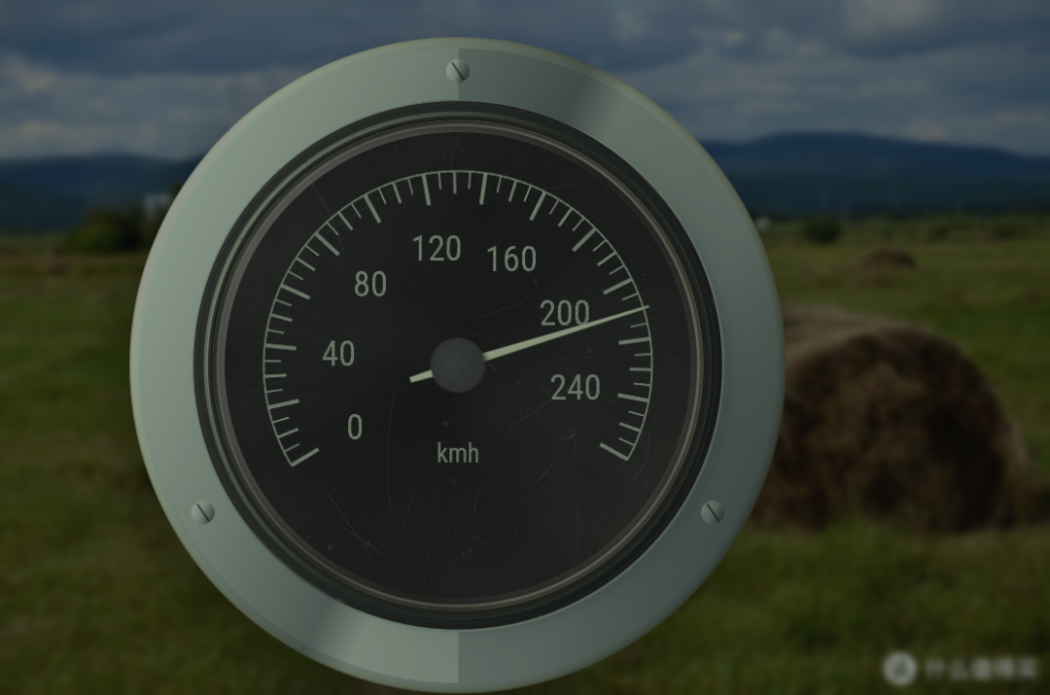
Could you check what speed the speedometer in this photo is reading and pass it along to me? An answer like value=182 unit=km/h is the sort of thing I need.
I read value=210 unit=km/h
